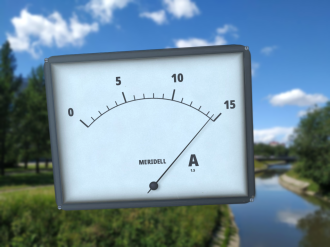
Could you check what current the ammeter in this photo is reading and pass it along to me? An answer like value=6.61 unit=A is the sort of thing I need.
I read value=14.5 unit=A
